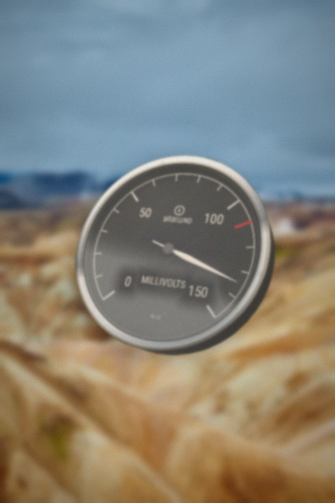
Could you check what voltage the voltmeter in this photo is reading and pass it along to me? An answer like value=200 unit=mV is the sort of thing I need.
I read value=135 unit=mV
